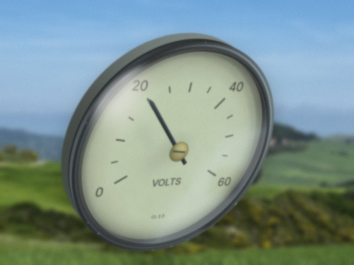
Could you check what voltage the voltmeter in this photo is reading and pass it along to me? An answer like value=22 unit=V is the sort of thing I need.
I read value=20 unit=V
